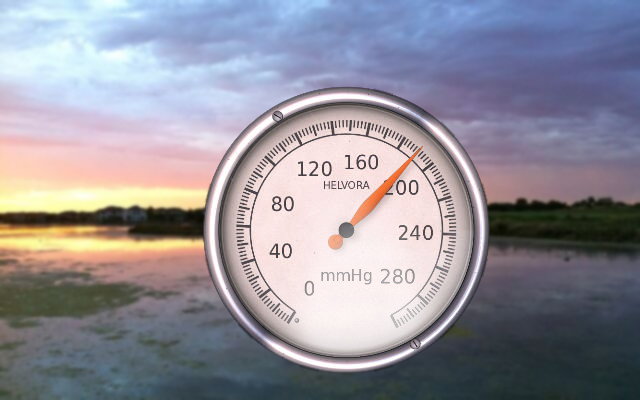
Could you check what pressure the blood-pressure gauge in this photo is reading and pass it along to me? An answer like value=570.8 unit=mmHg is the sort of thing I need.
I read value=190 unit=mmHg
